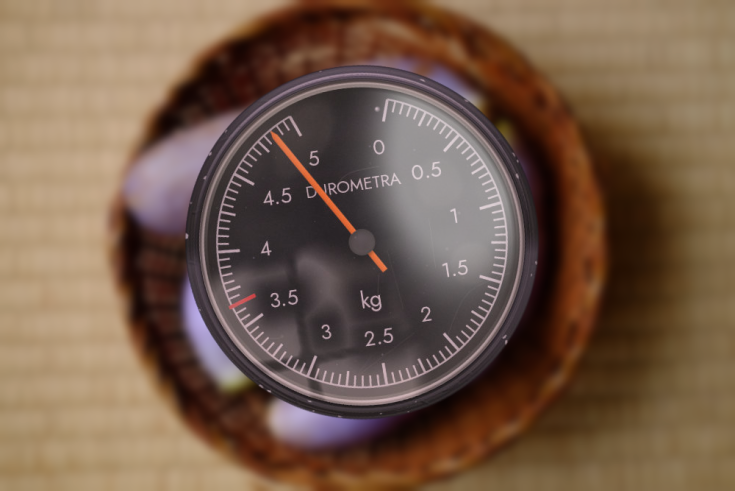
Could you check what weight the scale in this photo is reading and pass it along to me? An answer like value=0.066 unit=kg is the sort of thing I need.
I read value=4.85 unit=kg
